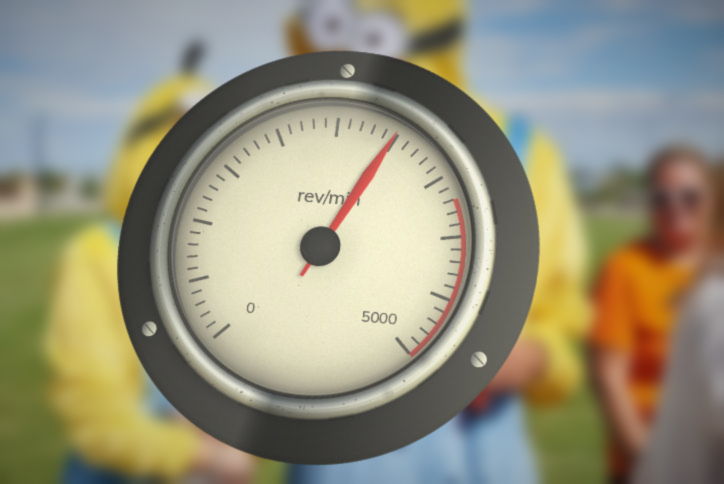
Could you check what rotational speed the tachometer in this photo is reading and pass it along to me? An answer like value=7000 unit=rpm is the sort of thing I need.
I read value=3000 unit=rpm
